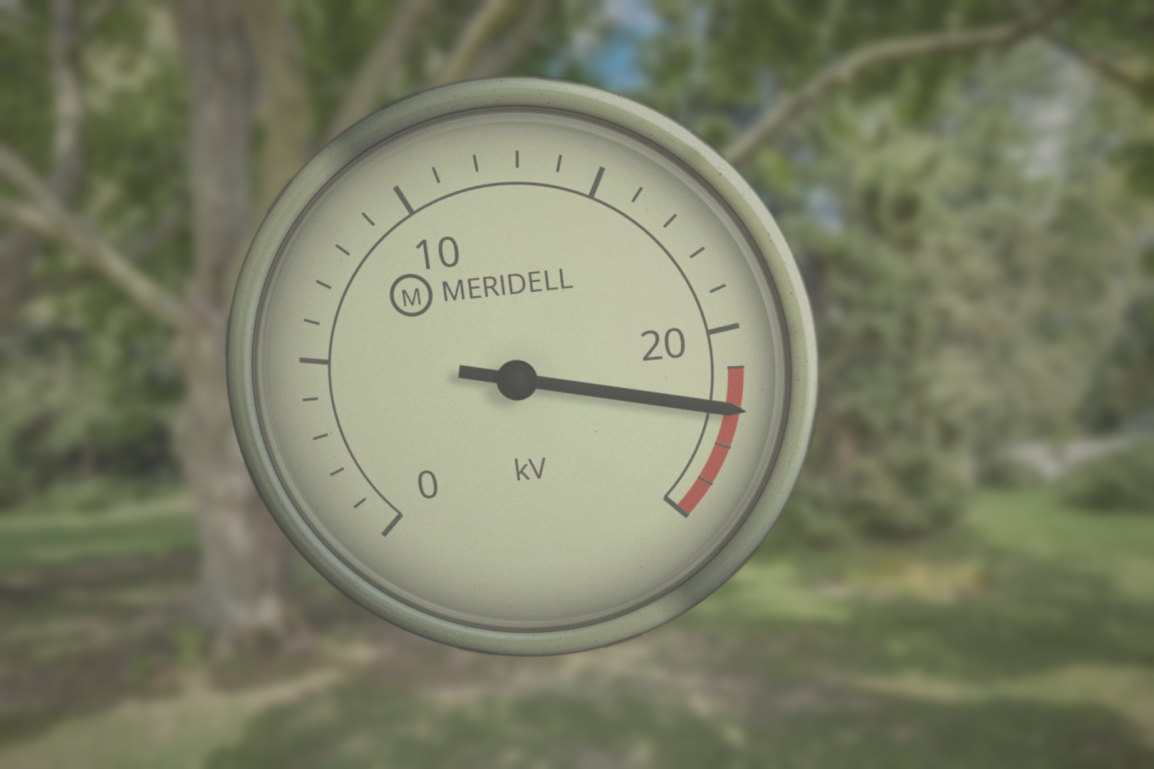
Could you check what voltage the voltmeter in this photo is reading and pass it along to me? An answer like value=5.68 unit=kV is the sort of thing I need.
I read value=22 unit=kV
